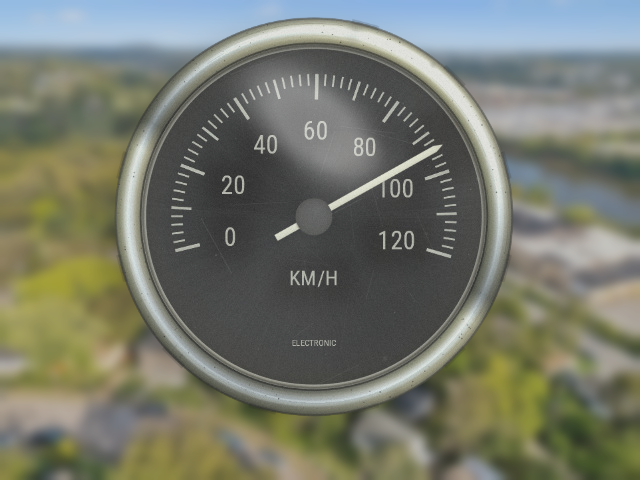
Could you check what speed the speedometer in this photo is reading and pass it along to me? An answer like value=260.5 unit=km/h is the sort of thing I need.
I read value=94 unit=km/h
